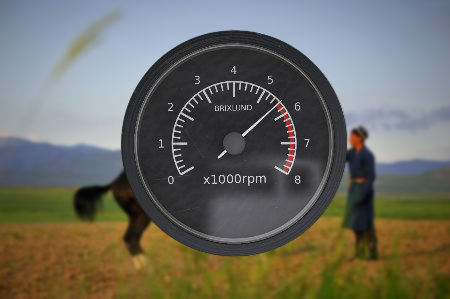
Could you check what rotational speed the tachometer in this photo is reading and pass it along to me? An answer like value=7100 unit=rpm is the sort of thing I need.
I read value=5600 unit=rpm
